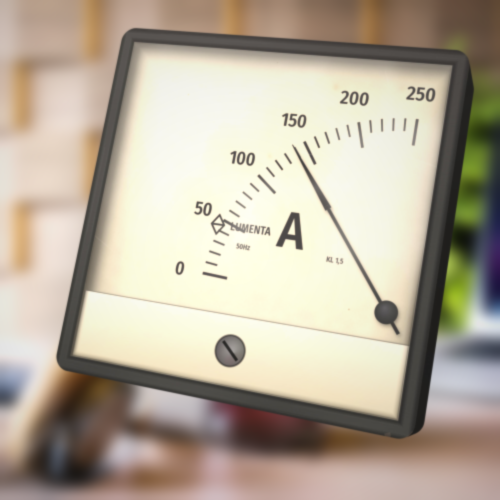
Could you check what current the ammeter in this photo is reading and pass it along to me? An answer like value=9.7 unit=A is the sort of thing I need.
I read value=140 unit=A
